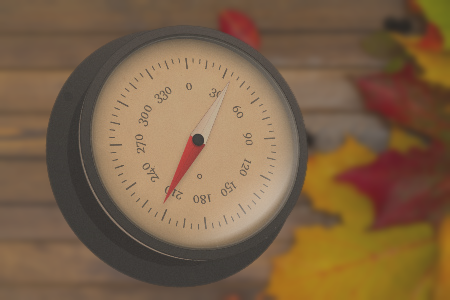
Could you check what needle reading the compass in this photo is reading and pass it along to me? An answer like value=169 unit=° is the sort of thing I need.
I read value=215 unit=°
